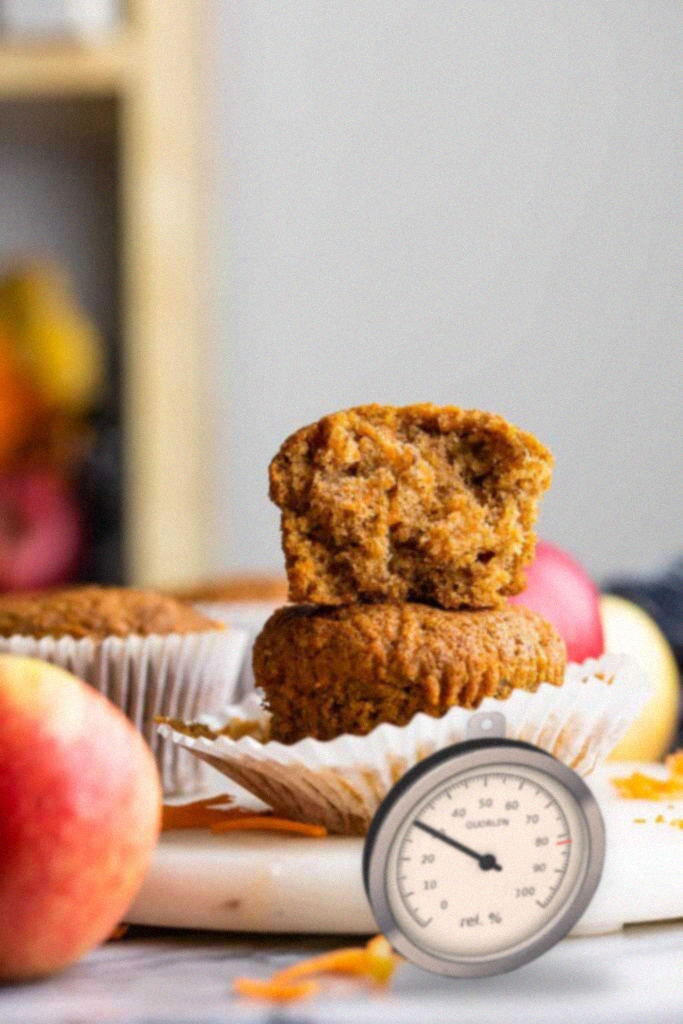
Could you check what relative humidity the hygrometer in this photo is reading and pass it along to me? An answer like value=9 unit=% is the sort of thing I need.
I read value=30 unit=%
